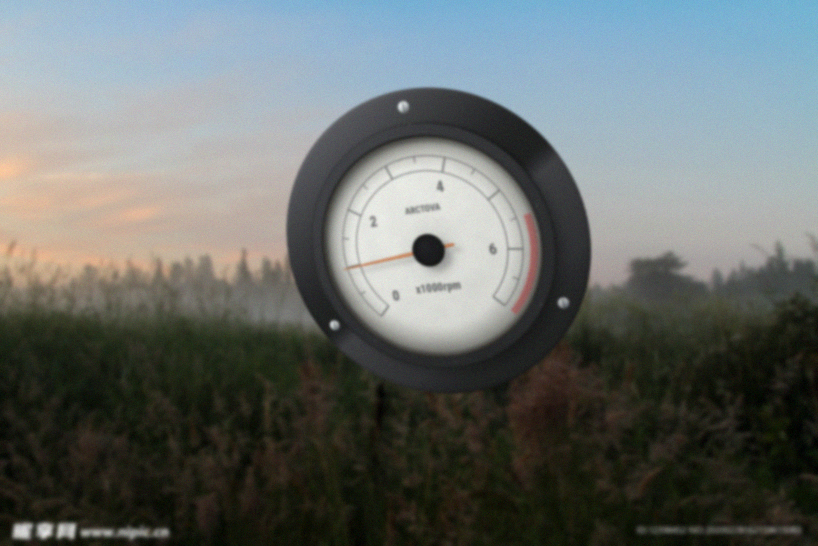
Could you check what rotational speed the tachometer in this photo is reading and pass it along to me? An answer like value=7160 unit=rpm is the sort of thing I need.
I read value=1000 unit=rpm
